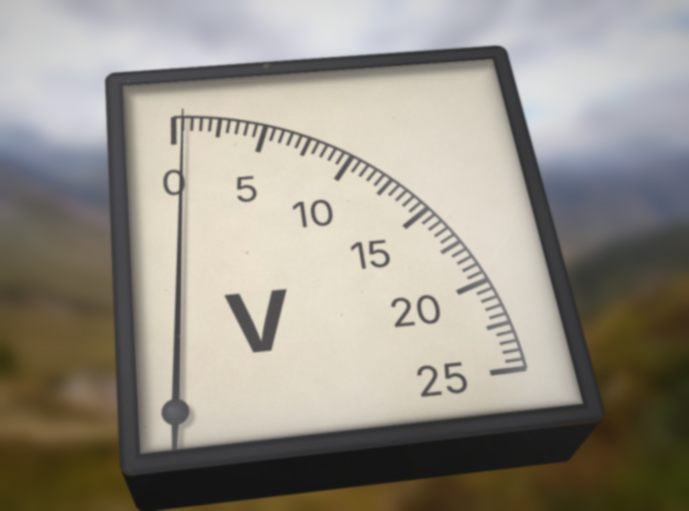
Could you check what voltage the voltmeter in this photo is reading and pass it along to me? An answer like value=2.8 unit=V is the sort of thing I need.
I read value=0.5 unit=V
